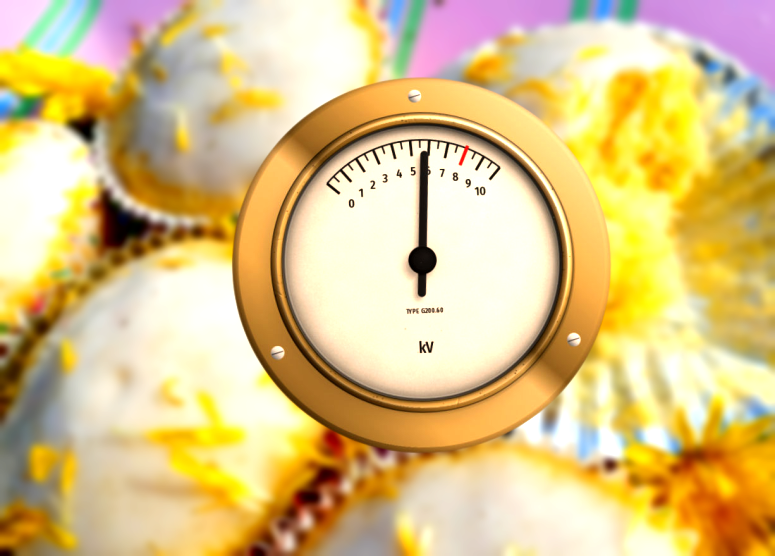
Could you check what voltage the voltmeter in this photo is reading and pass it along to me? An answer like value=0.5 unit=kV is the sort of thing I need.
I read value=5.75 unit=kV
